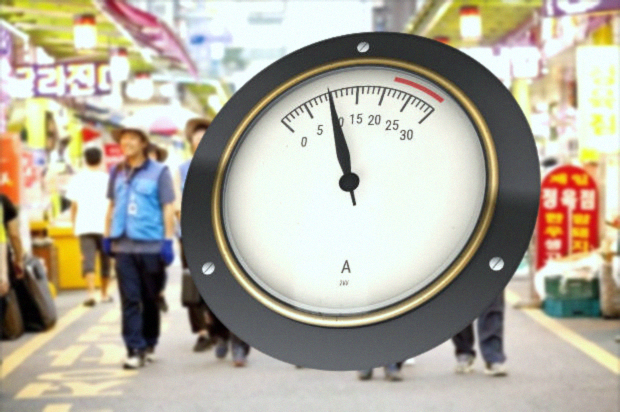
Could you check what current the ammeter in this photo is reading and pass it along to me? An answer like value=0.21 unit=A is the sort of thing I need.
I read value=10 unit=A
